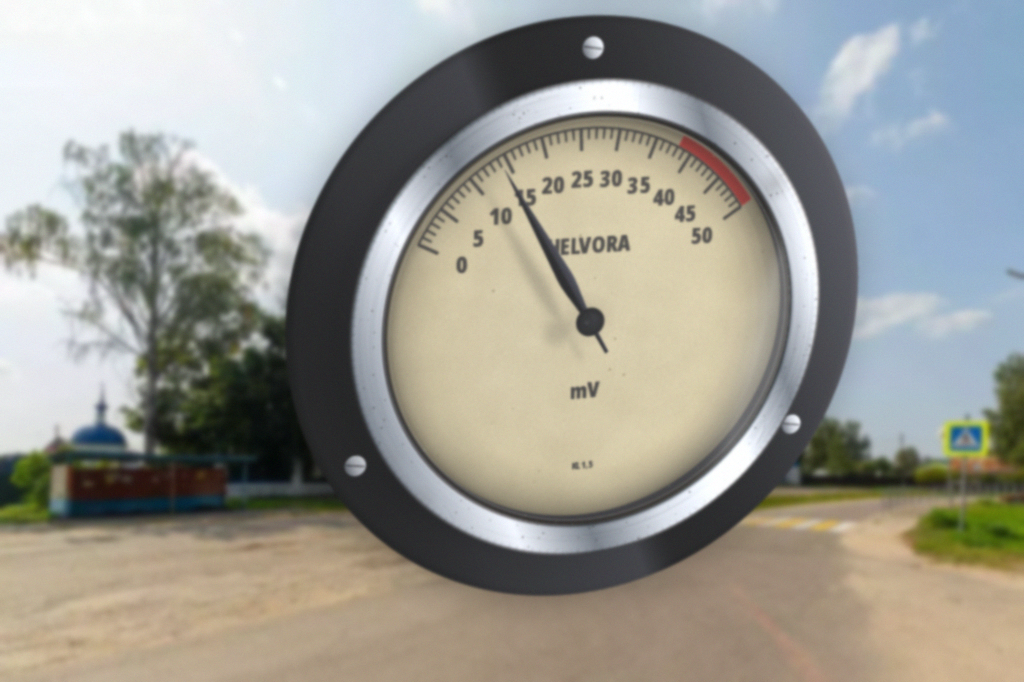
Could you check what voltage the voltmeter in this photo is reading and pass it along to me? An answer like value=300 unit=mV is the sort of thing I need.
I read value=14 unit=mV
